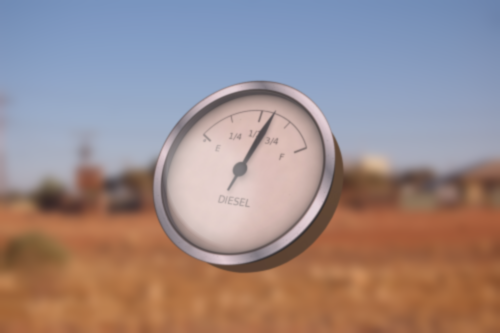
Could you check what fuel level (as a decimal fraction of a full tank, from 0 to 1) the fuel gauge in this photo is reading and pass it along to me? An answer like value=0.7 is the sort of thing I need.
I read value=0.625
